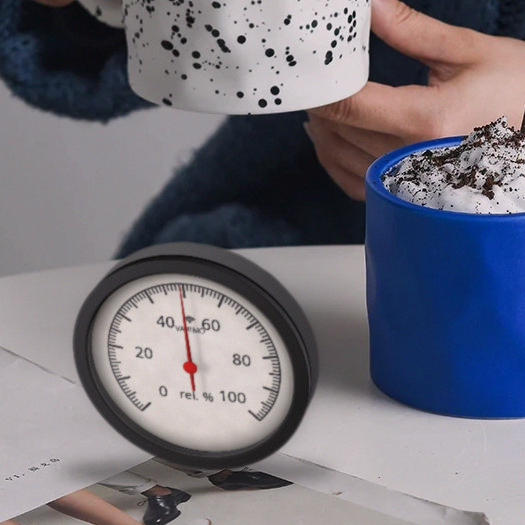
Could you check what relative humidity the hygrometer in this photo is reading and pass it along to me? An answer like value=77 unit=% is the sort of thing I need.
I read value=50 unit=%
